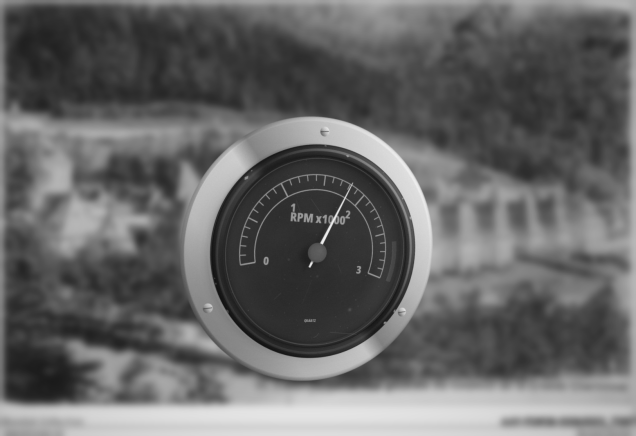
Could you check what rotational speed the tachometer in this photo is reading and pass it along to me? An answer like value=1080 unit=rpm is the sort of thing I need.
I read value=1800 unit=rpm
